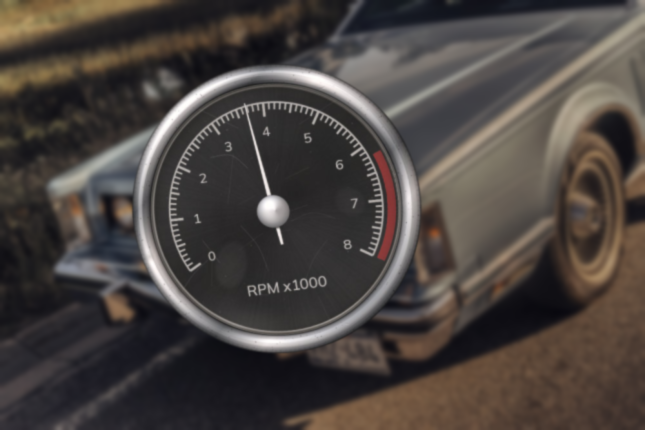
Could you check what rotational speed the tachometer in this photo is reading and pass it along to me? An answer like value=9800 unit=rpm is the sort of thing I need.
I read value=3700 unit=rpm
